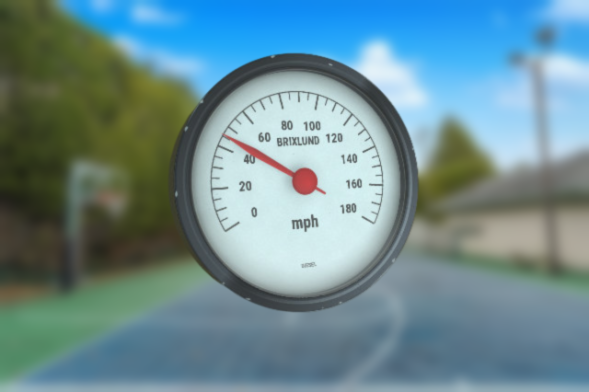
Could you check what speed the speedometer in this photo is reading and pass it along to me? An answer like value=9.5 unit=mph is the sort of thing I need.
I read value=45 unit=mph
